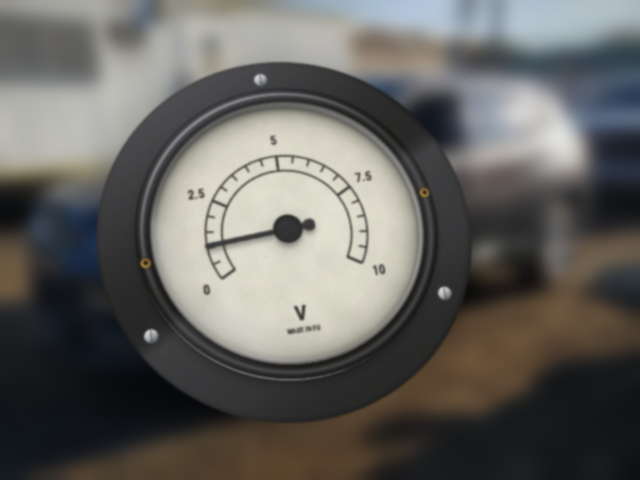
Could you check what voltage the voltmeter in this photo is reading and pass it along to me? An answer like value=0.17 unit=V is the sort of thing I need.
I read value=1 unit=V
